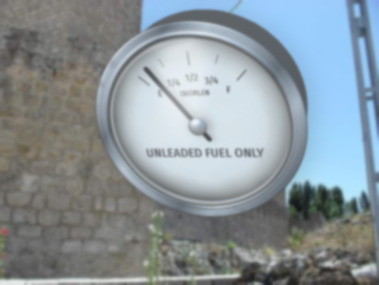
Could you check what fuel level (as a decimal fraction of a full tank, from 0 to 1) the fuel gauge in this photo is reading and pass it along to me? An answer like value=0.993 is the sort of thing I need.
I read value=0.125
